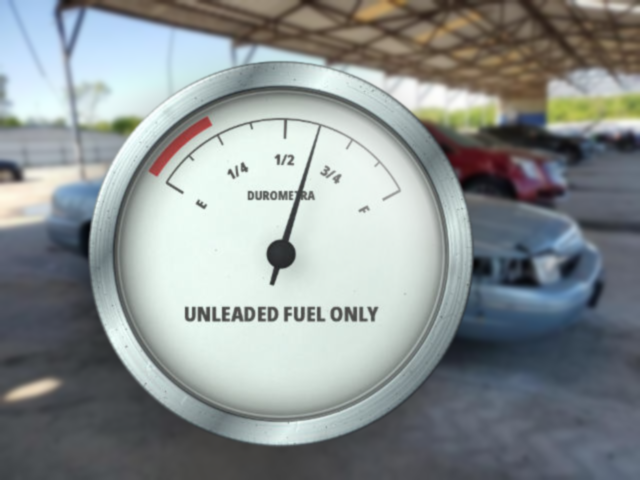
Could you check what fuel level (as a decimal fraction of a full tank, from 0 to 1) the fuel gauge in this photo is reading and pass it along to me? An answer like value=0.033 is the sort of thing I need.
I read value=0.625
